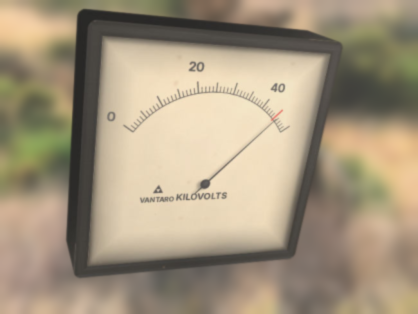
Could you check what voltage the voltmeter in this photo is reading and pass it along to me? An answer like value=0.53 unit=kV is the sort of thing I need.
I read value=45 unit=kV
